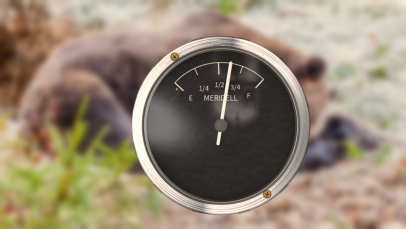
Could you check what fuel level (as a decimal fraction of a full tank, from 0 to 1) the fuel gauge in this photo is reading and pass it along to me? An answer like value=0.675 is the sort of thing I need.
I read value=0.625
